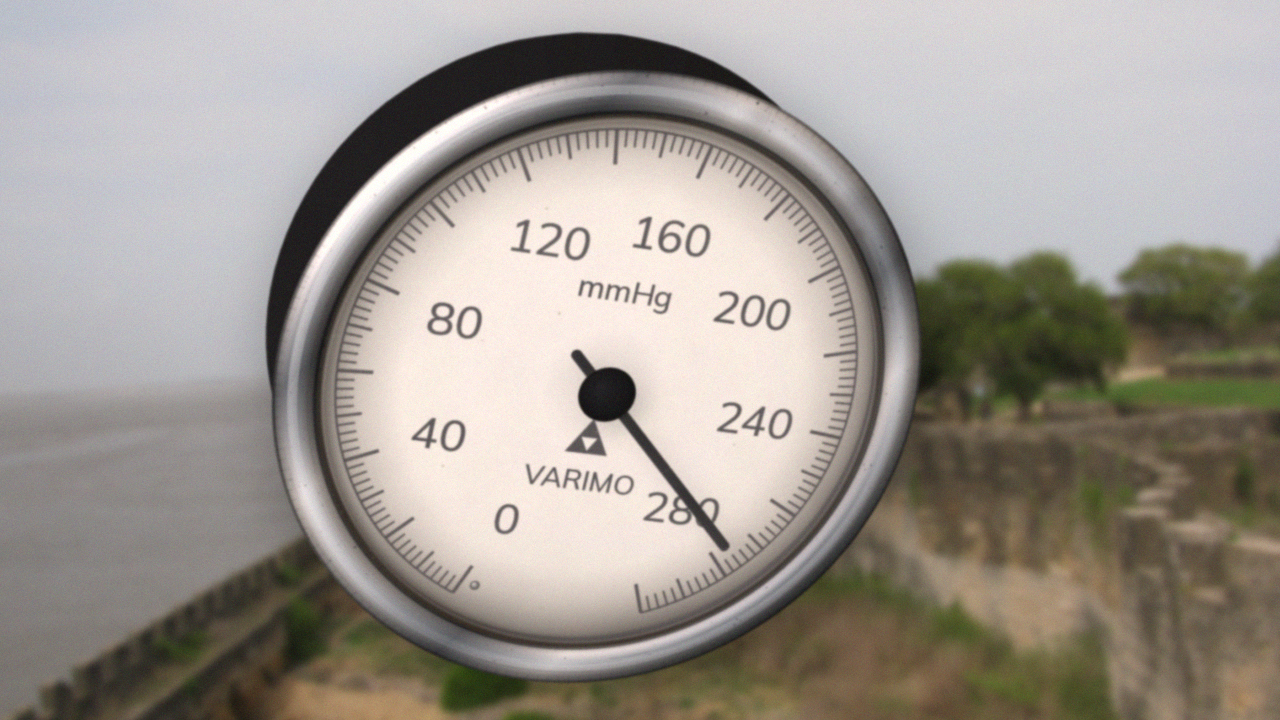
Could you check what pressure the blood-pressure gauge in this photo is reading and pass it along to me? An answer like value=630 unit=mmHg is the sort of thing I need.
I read value=276 unit=mmHg
